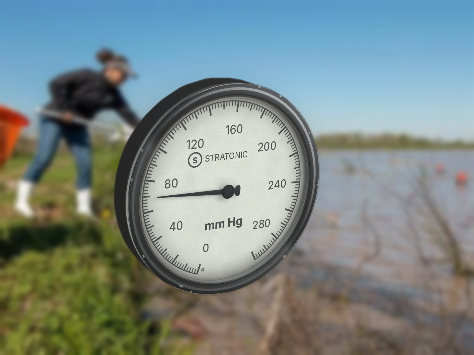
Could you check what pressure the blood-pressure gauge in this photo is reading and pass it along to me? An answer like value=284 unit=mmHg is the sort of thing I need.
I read value=70 unit=mmHg
